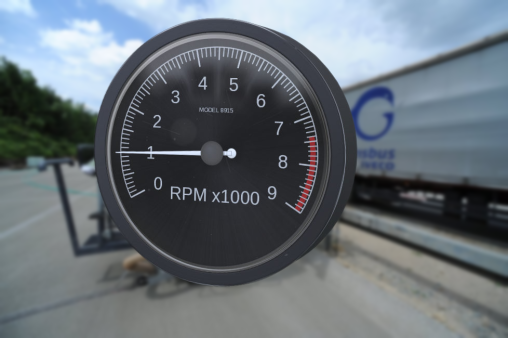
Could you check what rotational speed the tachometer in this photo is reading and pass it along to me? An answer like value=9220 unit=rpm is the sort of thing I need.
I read value=1000 unit=rpm
